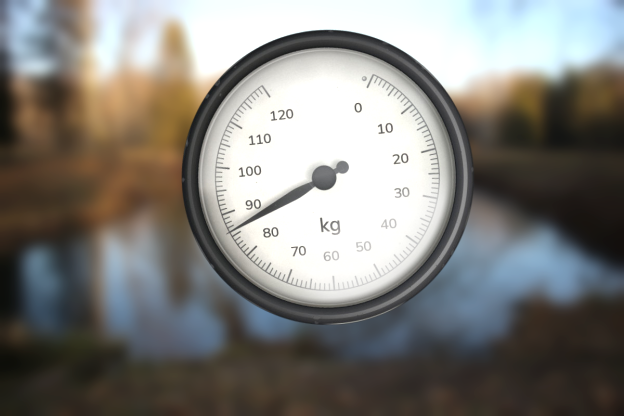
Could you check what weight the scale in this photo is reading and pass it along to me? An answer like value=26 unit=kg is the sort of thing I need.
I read value=86 unit=kg
